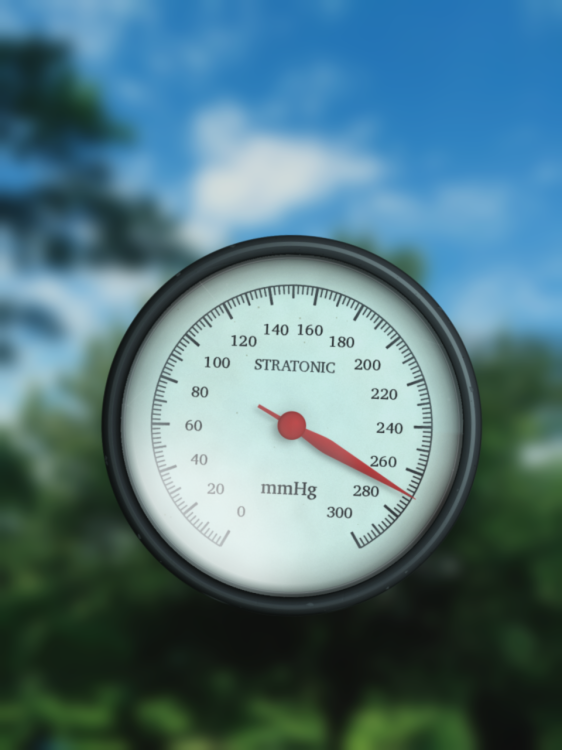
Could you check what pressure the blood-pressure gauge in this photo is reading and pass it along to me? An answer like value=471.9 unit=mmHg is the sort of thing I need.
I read value=270 unit=mmHg
